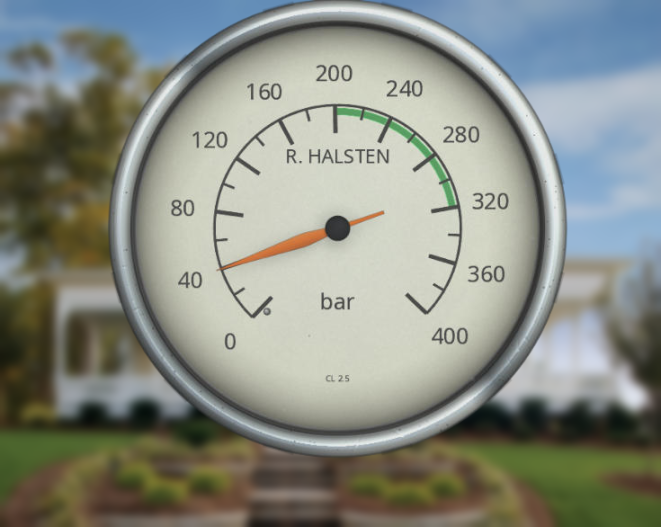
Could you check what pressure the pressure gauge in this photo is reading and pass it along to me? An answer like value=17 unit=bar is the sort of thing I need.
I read value=40 unit=bar
